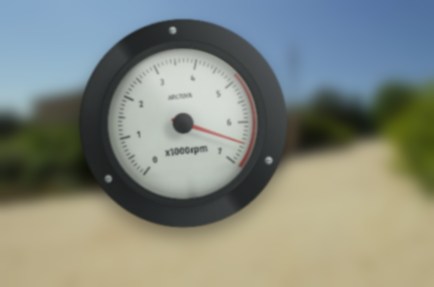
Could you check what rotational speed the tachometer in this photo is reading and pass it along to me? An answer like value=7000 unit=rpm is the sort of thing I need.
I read value=6500 unit=rpm
